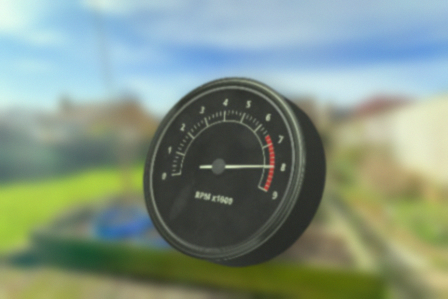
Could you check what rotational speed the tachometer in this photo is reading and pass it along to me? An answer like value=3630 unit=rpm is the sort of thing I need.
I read value=8000 unit=rpm
